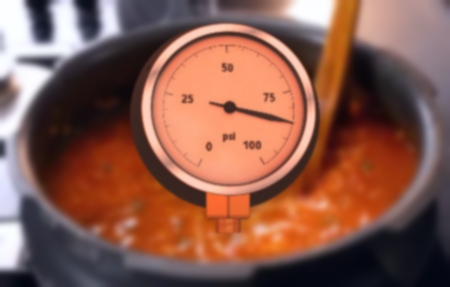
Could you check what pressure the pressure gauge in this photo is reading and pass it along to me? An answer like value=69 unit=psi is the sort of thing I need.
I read value=85 unit=psi
